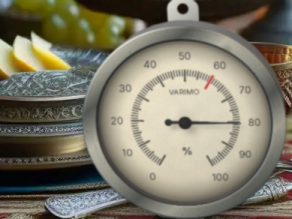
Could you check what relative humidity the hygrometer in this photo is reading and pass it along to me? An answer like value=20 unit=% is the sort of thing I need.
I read value=80 unit=%
